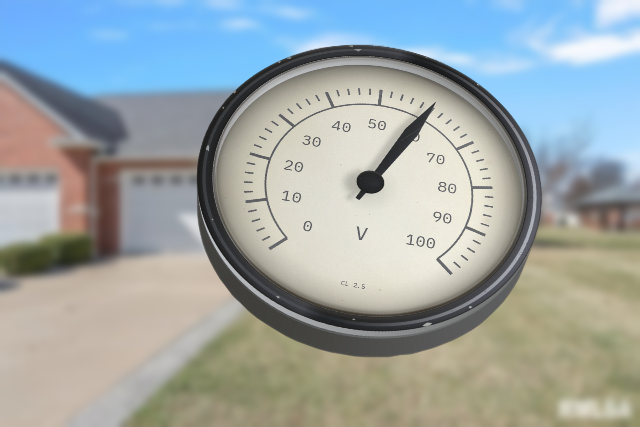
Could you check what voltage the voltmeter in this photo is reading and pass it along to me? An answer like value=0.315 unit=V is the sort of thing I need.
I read value=60 unit=V
